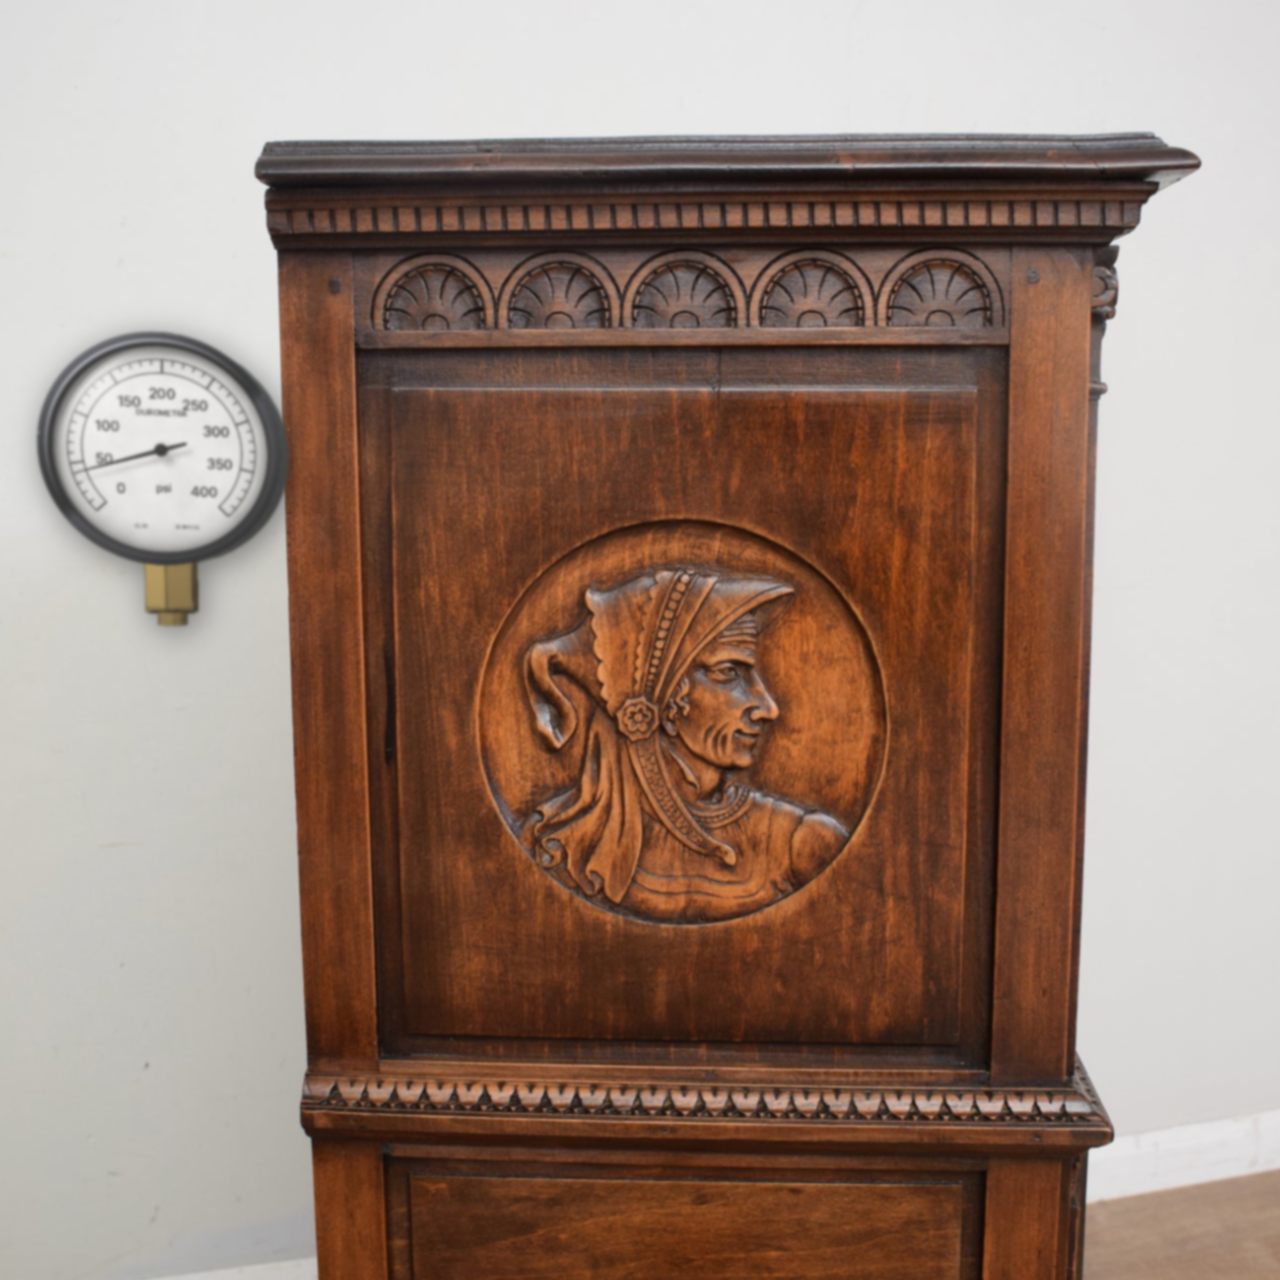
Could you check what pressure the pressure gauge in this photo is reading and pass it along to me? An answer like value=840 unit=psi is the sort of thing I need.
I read value=40 unit=psi
